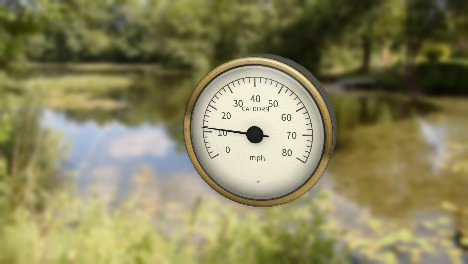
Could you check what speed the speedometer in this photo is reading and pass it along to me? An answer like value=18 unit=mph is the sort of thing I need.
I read value=12 unit=mph
